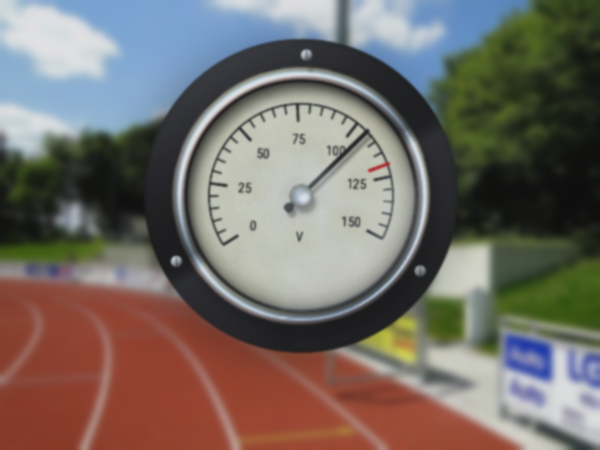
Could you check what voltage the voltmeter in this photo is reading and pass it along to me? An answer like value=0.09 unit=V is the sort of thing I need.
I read value=105 unit=V
